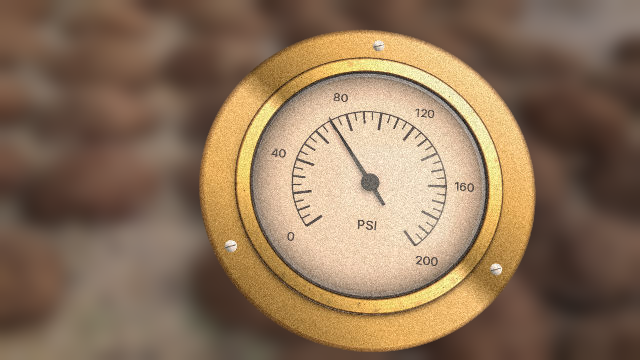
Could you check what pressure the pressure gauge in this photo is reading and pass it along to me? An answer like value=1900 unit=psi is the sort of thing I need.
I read value=70 unit=psi
